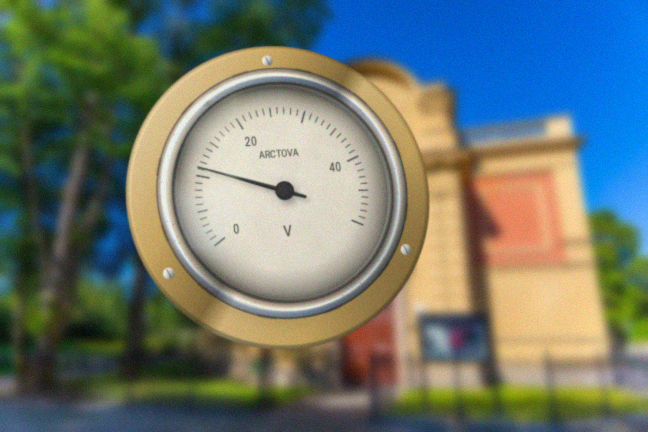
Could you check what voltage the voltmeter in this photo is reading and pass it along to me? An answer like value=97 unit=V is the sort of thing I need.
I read value=11 unit=V
